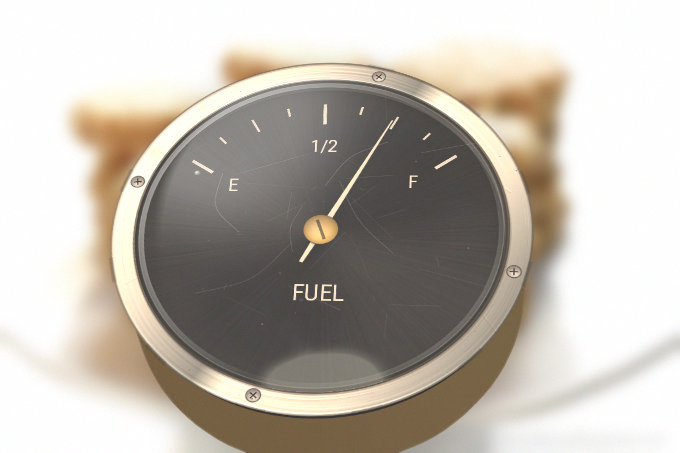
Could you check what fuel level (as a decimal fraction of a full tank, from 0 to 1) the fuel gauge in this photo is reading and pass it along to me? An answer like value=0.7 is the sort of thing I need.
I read value=0.75
